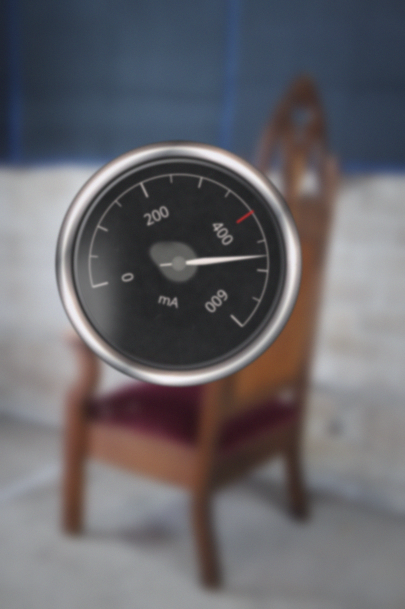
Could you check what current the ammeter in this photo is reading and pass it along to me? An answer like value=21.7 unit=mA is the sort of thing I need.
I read value=475 unit=mA
